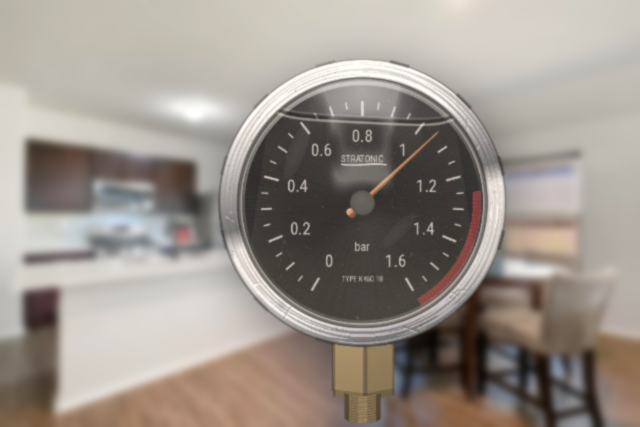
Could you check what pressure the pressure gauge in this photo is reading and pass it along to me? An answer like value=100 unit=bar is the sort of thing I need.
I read value=1.05 unit=bar
